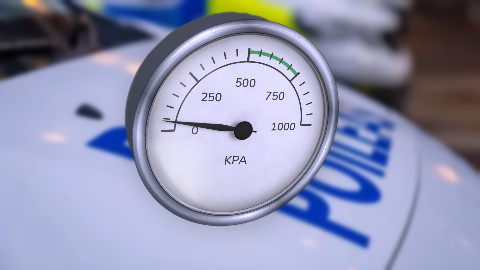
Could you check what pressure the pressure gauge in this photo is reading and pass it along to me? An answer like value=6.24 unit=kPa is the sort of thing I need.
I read value=50 unit=kPa
